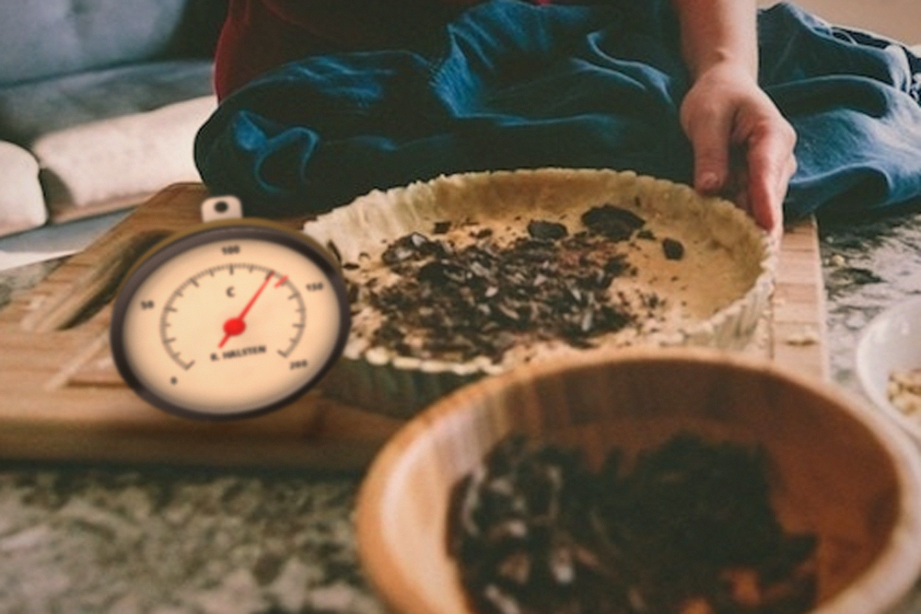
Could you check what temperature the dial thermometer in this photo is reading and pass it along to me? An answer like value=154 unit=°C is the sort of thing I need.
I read value=125 unit=°C
